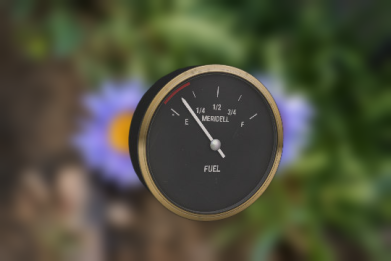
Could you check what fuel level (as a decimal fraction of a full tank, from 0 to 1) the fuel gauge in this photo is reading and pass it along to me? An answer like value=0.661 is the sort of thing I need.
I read value=0.125
